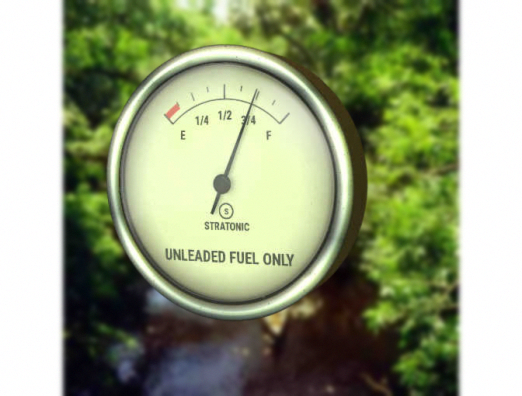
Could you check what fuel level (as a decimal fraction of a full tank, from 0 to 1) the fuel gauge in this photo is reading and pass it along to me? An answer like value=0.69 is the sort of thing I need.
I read value=0.75
